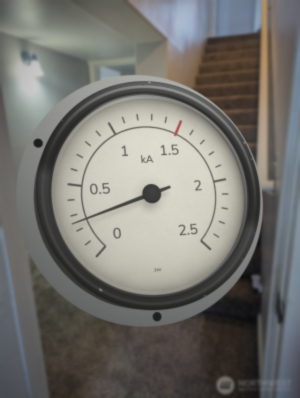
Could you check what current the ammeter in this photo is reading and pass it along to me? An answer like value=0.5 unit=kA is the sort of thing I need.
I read value=0.25 unit=kA
